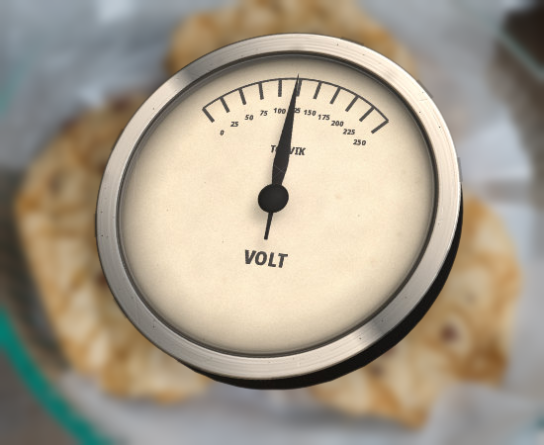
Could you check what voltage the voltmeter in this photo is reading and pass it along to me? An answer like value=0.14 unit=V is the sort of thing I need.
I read value=125 unit=V
